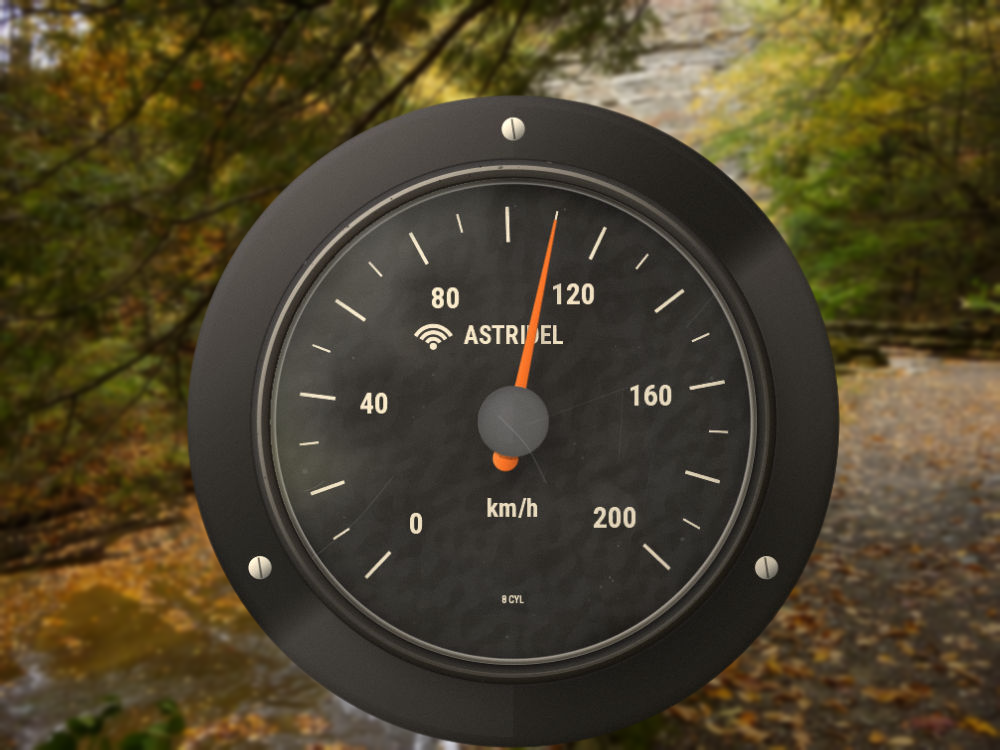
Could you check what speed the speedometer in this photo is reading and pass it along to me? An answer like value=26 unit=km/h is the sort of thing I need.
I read value=110 unit=km/h
